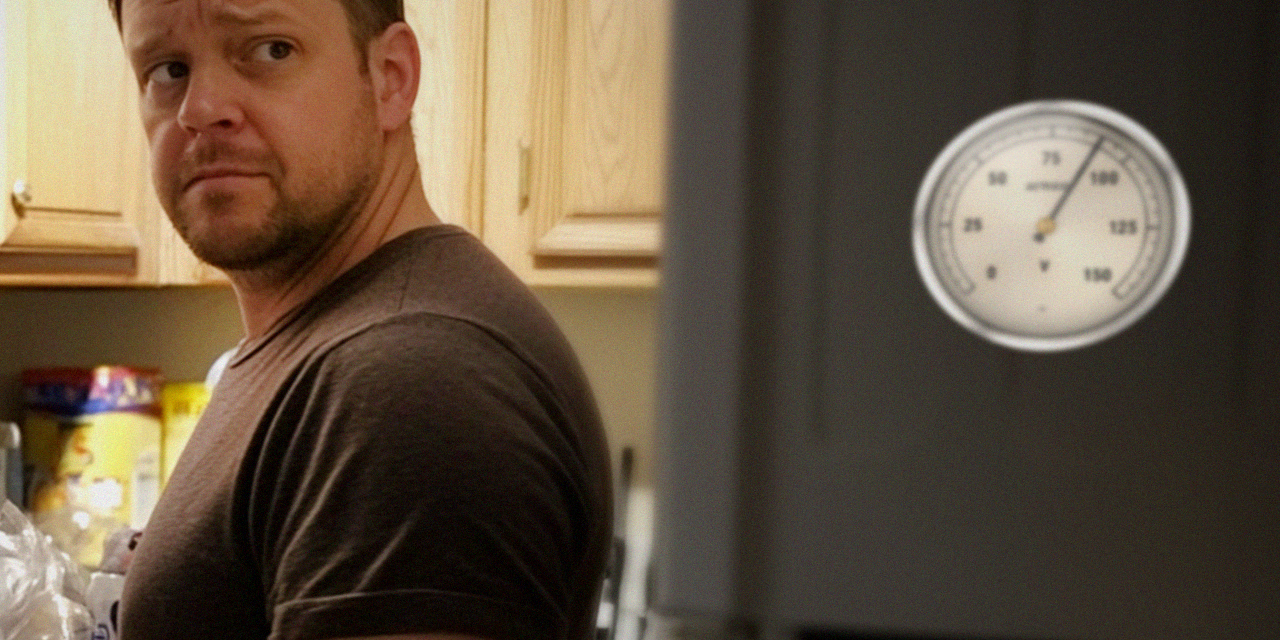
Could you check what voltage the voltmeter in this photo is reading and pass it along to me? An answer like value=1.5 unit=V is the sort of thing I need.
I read value=90 unit=V
